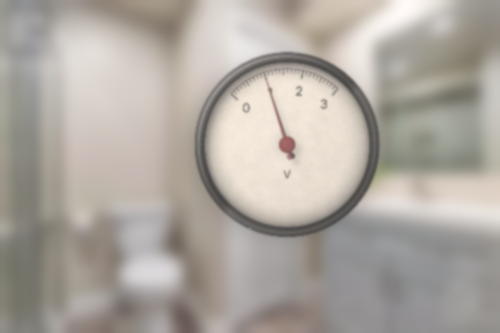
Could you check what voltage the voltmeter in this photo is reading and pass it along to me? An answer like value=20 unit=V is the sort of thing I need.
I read value=1 unit=V
